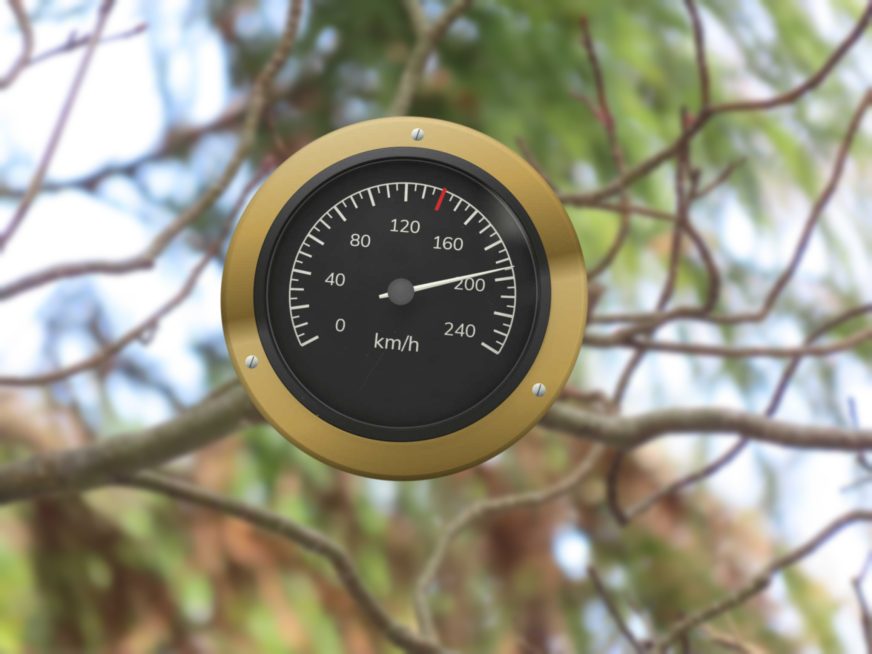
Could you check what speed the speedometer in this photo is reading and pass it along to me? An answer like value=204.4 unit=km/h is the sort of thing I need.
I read value=195 unit=km/h
